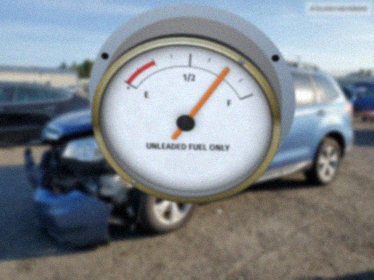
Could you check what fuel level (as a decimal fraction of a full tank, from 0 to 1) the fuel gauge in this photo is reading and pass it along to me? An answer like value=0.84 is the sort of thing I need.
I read value=0.75
